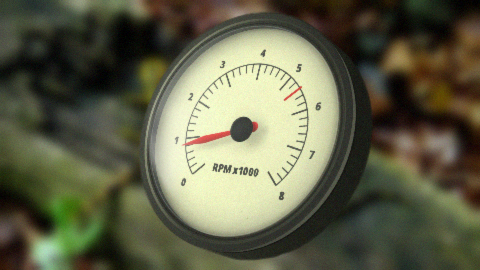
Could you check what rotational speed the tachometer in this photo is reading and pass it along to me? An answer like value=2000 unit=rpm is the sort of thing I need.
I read value=800 unit=rpm
